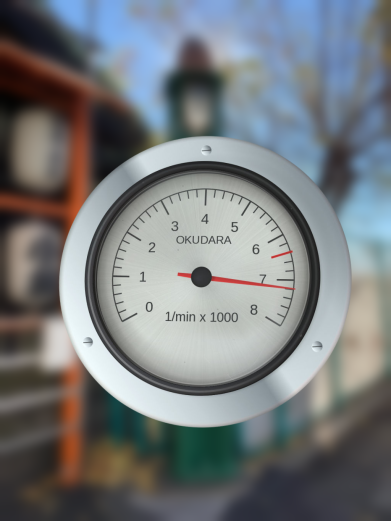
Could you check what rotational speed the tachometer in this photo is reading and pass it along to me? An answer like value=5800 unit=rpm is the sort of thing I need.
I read value=7200 unit=rpm
